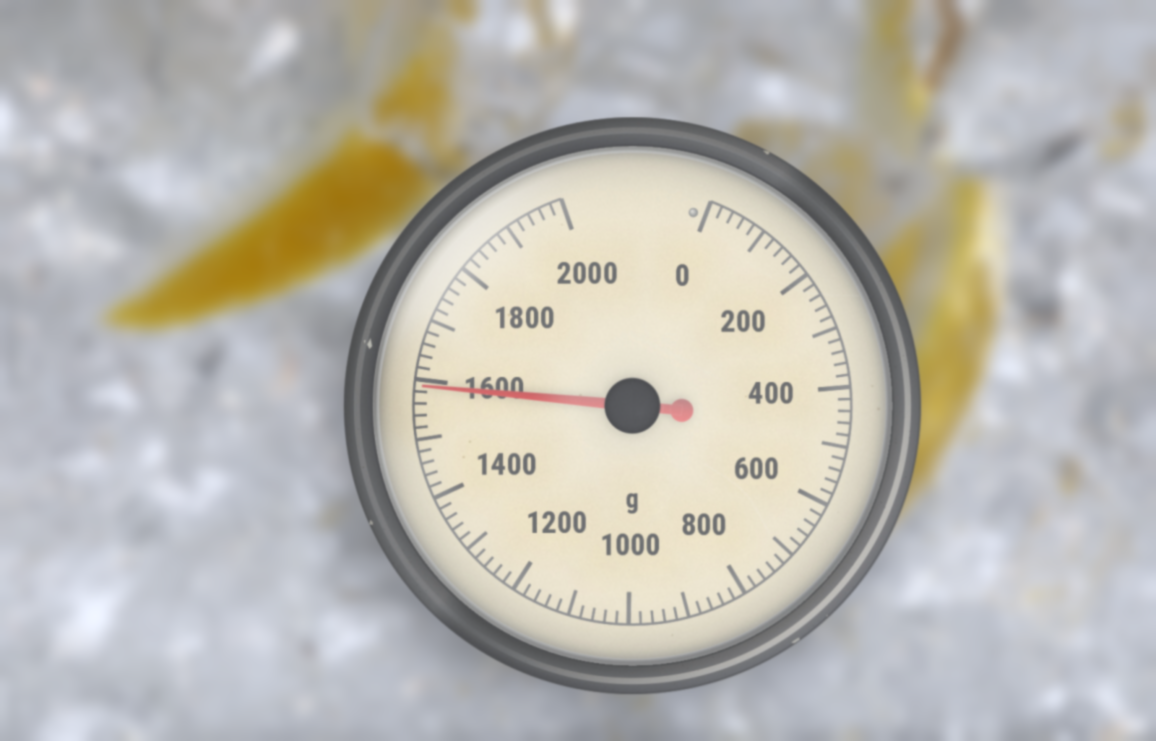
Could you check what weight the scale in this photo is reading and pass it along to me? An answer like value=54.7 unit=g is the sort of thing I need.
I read value=1590 unit=g
